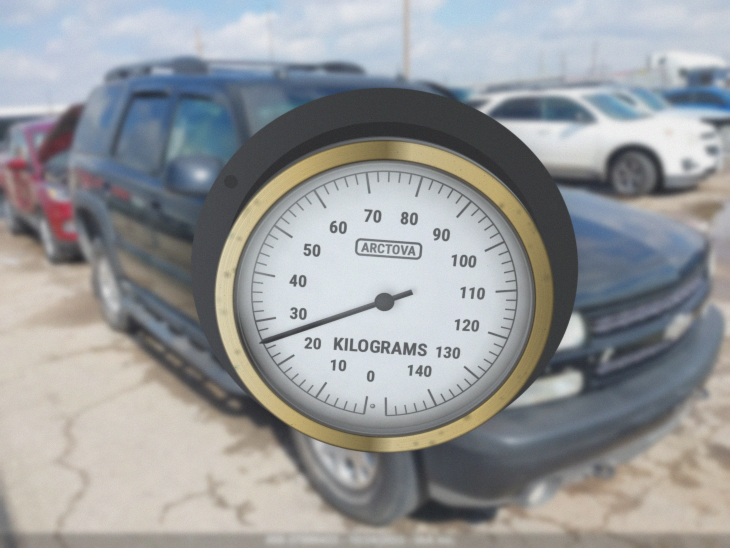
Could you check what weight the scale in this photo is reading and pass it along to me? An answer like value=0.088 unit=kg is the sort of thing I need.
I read value=26 unit=kg
